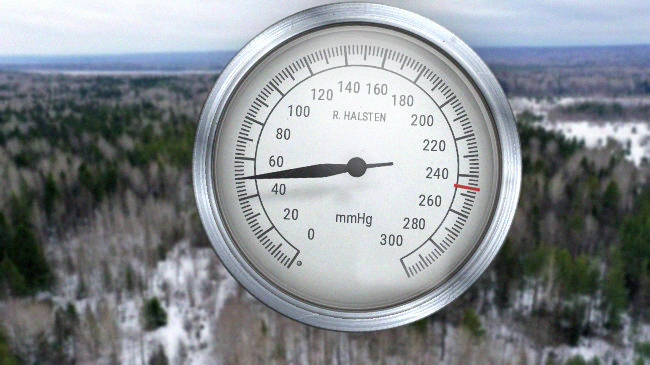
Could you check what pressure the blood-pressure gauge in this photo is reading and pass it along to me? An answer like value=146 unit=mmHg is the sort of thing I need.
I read value=50 unit=mmHg
